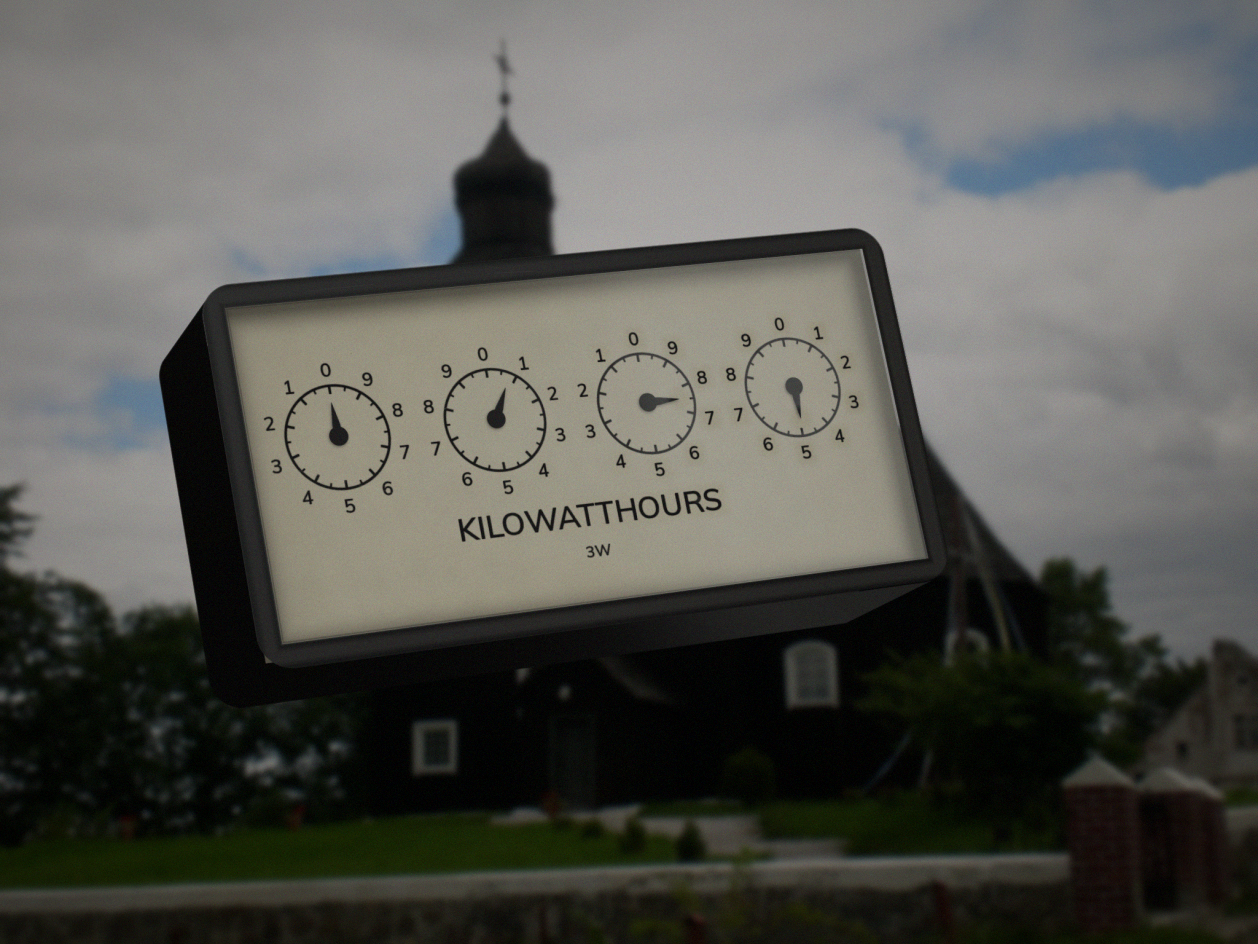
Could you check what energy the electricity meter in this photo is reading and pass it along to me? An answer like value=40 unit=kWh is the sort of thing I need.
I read value=75 unit=kWh
